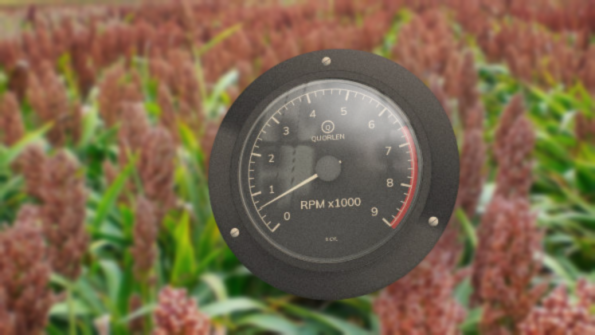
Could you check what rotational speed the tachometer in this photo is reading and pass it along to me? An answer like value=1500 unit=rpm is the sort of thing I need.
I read value=600 unit=rpm
